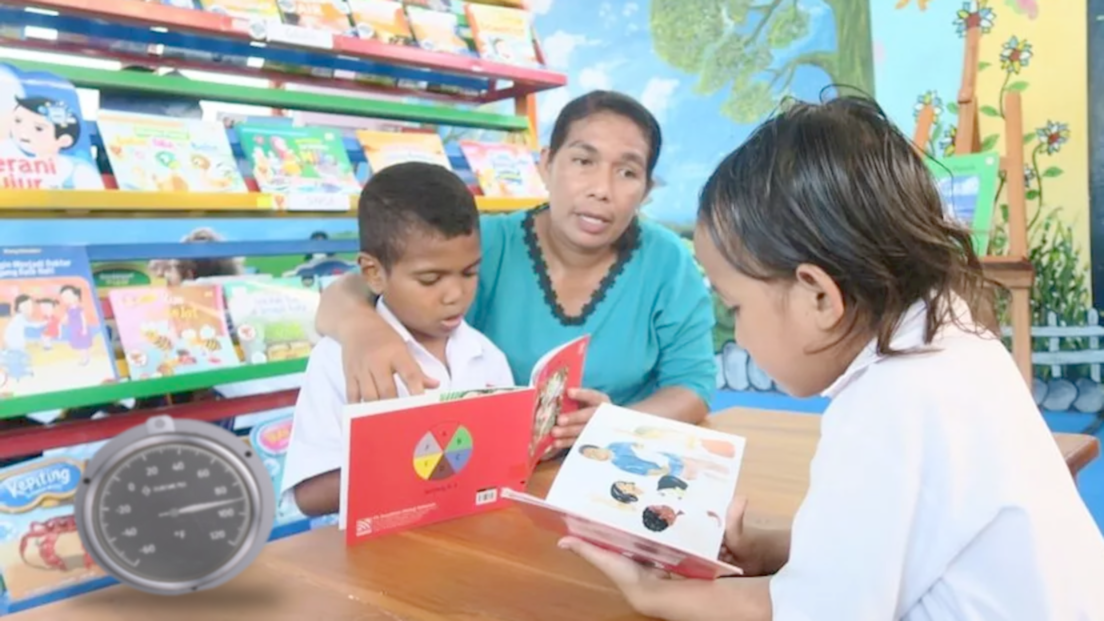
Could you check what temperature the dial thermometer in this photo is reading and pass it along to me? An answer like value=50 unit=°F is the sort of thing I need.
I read value=90 unit=°F
